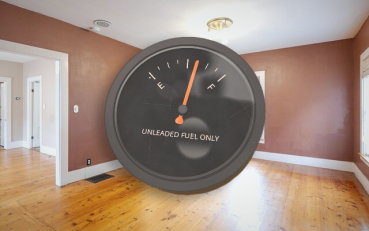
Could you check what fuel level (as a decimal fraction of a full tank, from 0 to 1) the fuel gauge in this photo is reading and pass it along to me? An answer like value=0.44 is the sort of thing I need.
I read value=0.625
